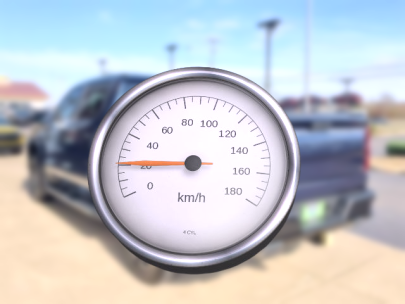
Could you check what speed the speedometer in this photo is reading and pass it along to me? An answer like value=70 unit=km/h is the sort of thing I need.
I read value=20 unit=km/h
